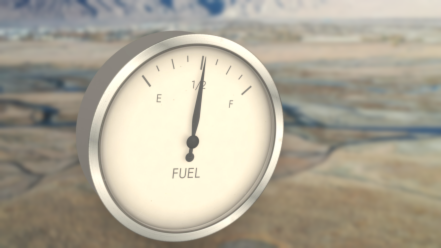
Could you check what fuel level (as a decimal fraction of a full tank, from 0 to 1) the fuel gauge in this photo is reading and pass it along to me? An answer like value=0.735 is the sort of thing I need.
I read value=0.5
